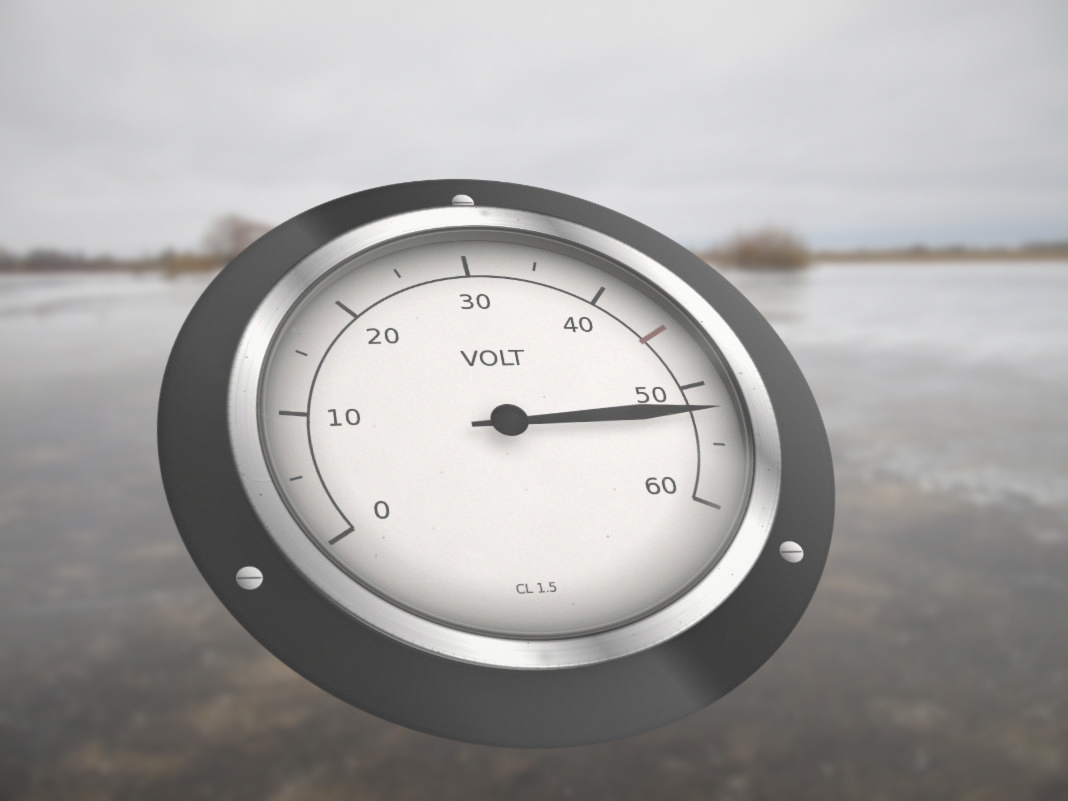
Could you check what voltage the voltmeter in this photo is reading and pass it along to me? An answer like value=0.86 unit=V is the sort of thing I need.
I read value=52.5 unit=V
